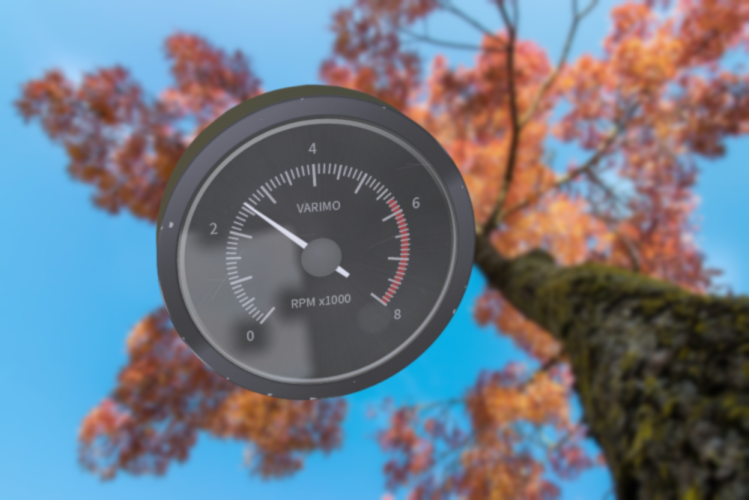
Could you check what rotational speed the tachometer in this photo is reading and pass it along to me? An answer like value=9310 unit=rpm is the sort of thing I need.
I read value=2600 unit=rpm
